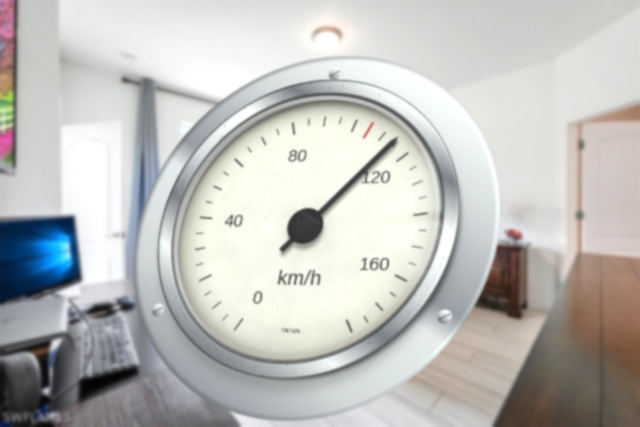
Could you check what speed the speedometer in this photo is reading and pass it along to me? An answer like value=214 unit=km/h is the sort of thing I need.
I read value=115 unit=km/h
